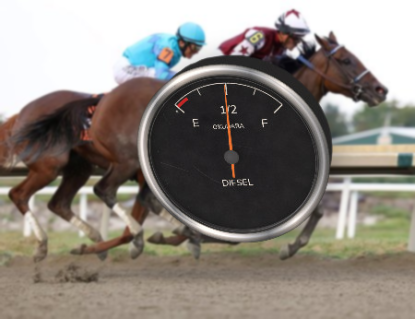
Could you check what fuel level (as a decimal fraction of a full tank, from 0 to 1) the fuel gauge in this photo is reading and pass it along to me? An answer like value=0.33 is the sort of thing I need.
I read value=0.5
